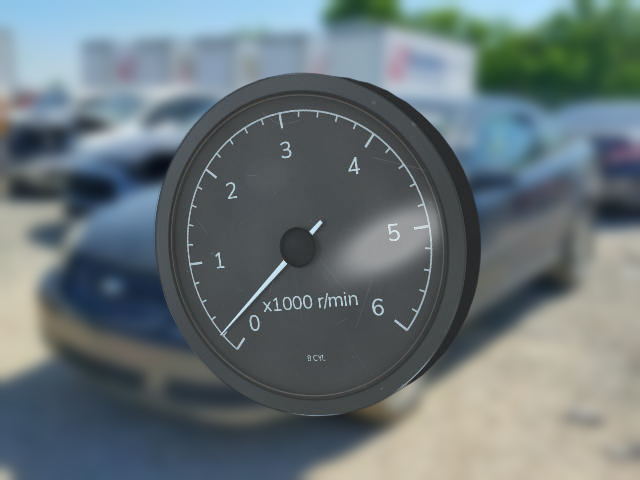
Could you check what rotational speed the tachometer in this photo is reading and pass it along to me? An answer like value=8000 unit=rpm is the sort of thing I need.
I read value=200 unit=rpm
